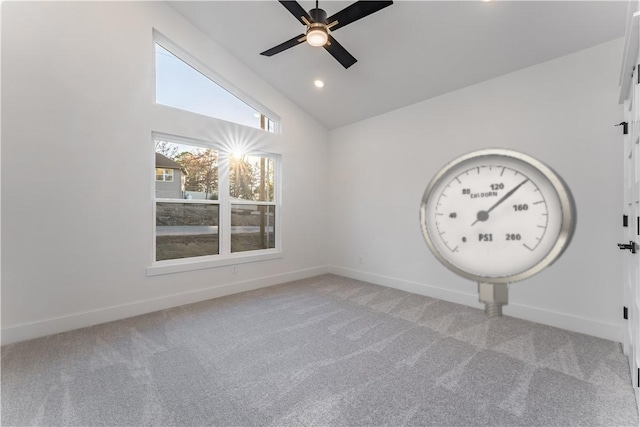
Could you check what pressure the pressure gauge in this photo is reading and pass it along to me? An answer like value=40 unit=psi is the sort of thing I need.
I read value=140 unit=psi
